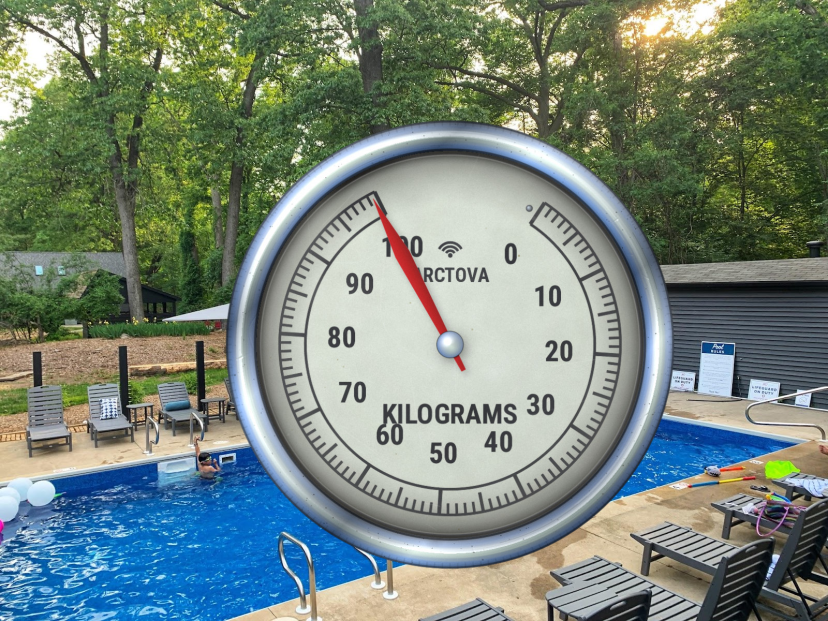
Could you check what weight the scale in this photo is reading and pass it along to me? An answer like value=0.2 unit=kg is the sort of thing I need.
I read value=99.5 unit=kg
